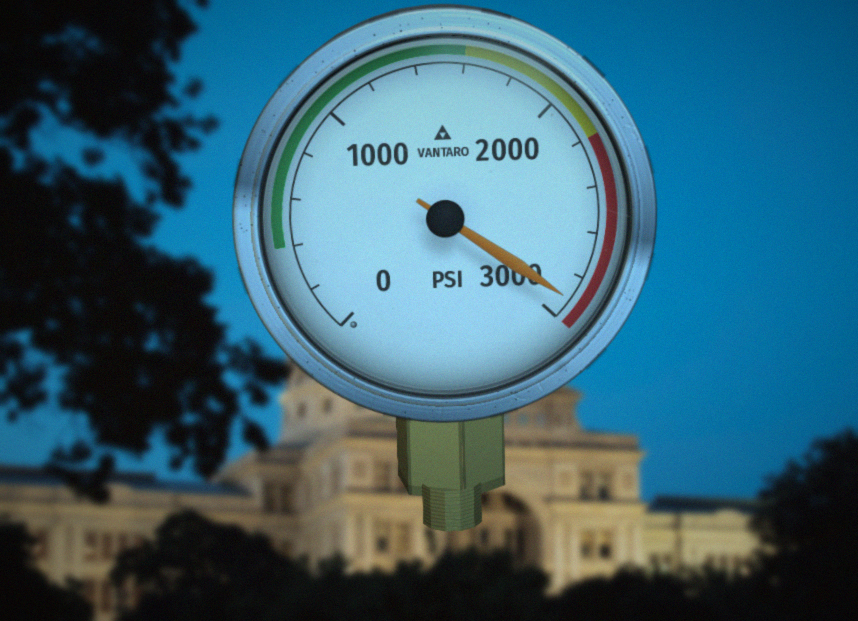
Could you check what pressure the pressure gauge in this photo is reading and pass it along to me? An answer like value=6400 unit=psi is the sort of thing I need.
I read value=2900 unit=psi
